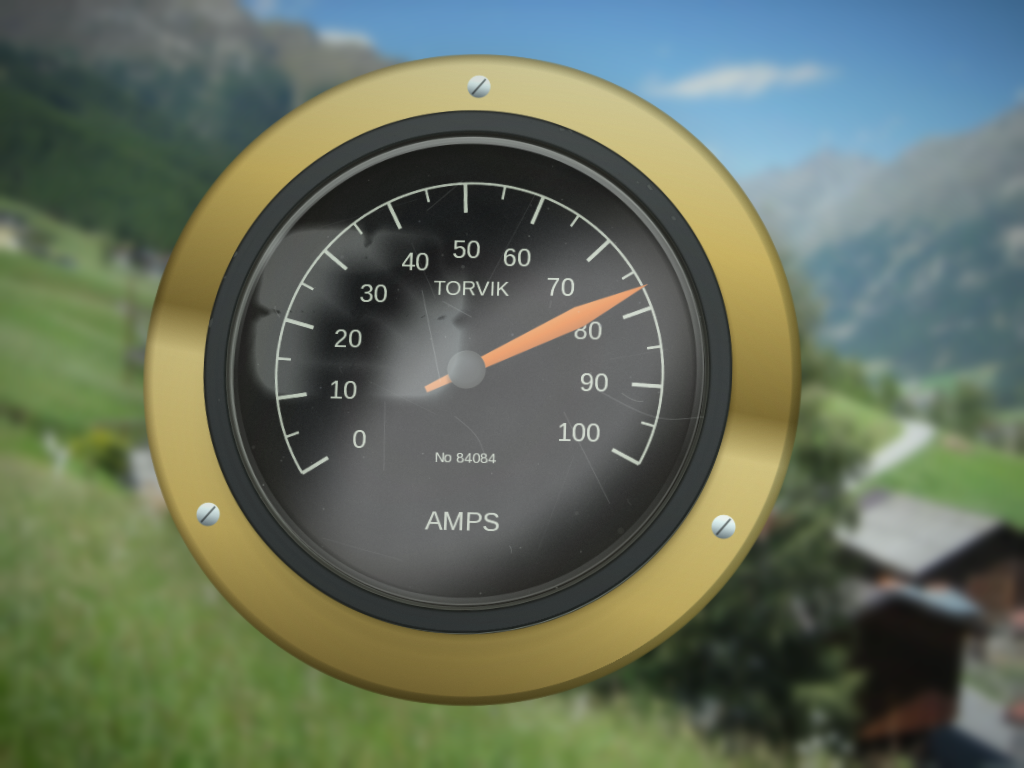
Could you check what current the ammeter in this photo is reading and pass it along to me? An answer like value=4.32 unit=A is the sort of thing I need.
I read value=77.5 unit=A
